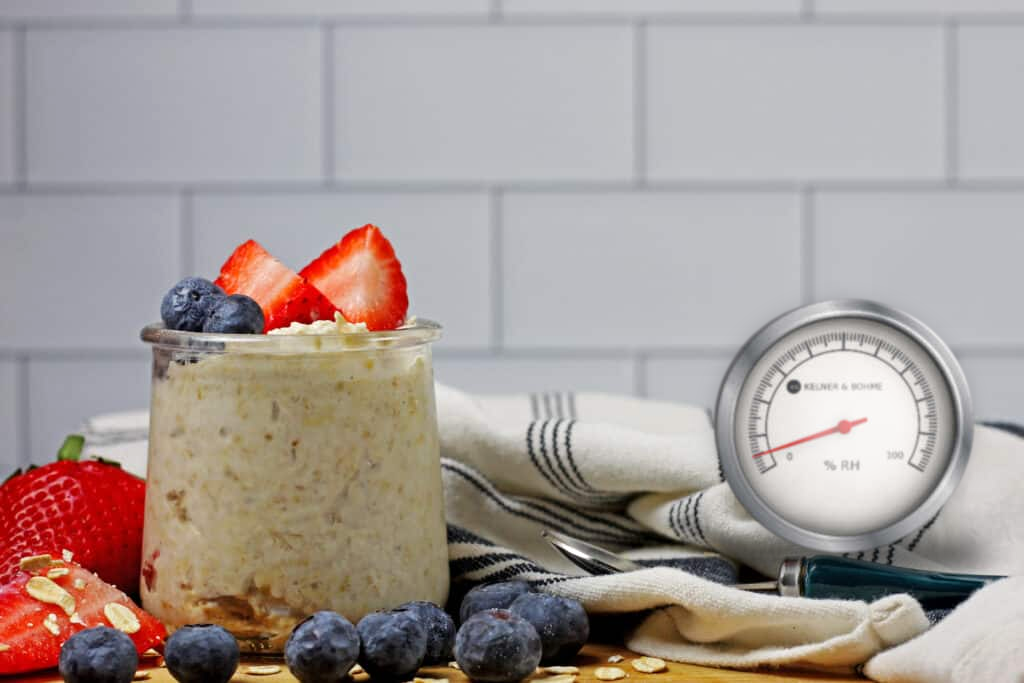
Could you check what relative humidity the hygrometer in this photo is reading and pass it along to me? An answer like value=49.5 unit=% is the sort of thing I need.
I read value=5 unit=%
